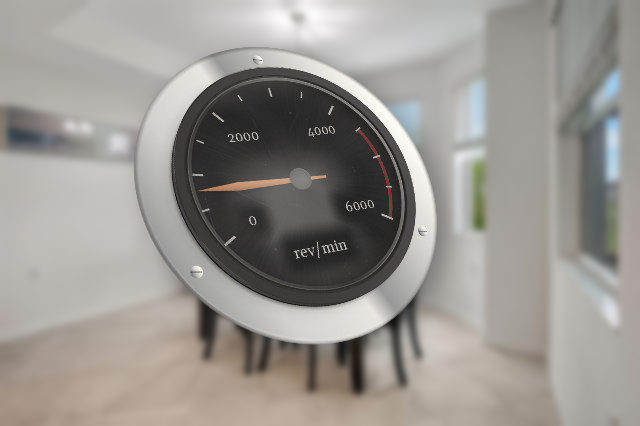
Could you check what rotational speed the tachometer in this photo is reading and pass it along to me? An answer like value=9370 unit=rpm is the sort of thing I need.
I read value=750 unit=rpm
